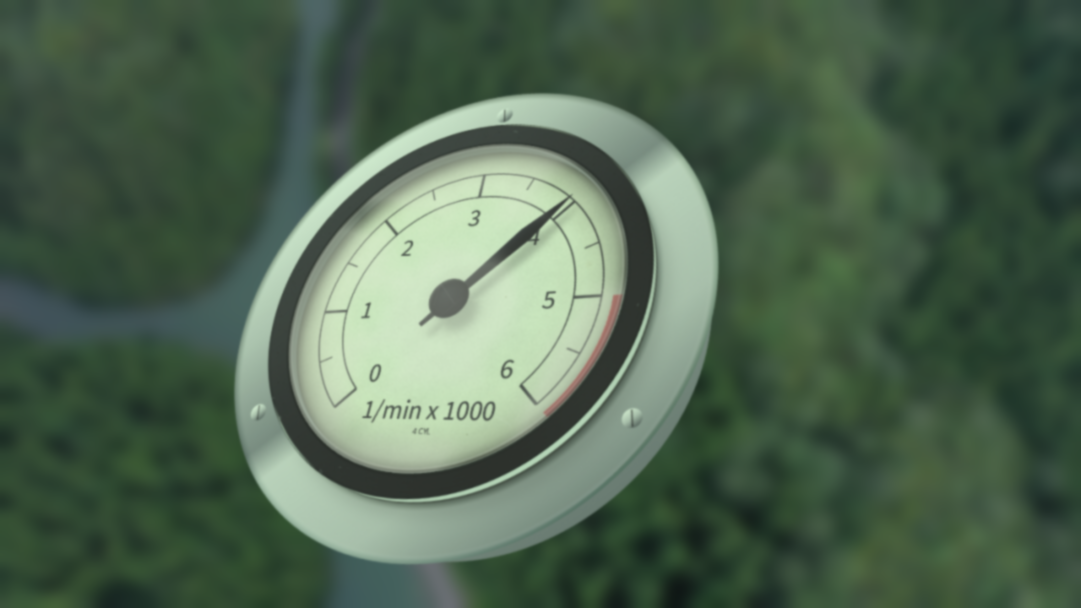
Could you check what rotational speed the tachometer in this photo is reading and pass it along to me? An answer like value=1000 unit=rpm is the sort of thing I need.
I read value=4000 unit=rpm
